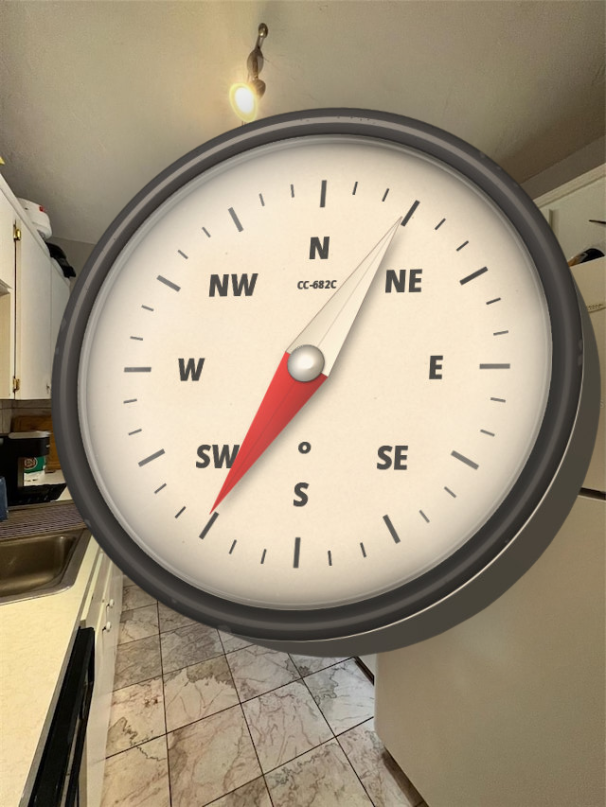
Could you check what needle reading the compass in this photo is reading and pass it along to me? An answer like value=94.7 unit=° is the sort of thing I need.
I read value=210 unit=°
